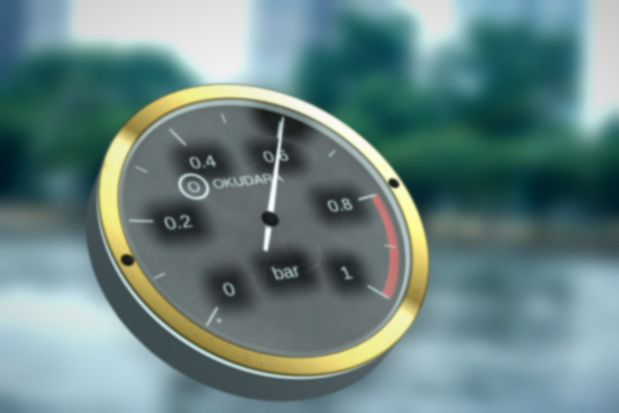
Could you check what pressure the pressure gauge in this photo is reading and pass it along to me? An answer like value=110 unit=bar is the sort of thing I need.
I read value=0.6 unit=bar
